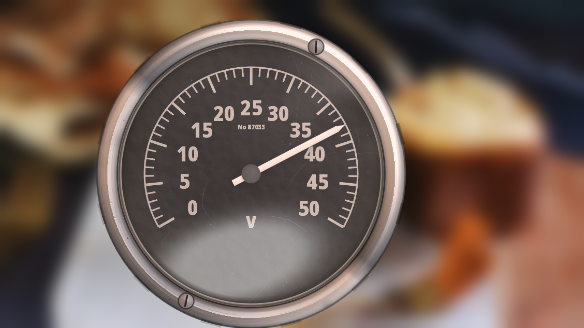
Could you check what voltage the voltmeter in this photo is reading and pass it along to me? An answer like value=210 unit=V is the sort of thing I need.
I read value=38 unit=V
